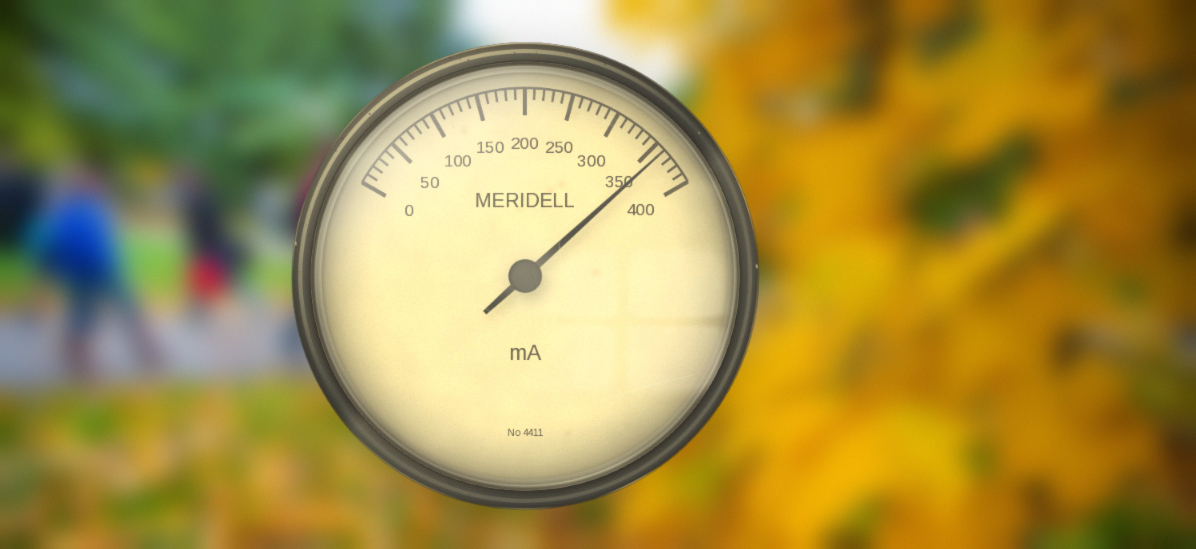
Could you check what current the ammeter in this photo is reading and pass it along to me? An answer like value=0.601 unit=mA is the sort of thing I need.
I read value=360 unit=mA
